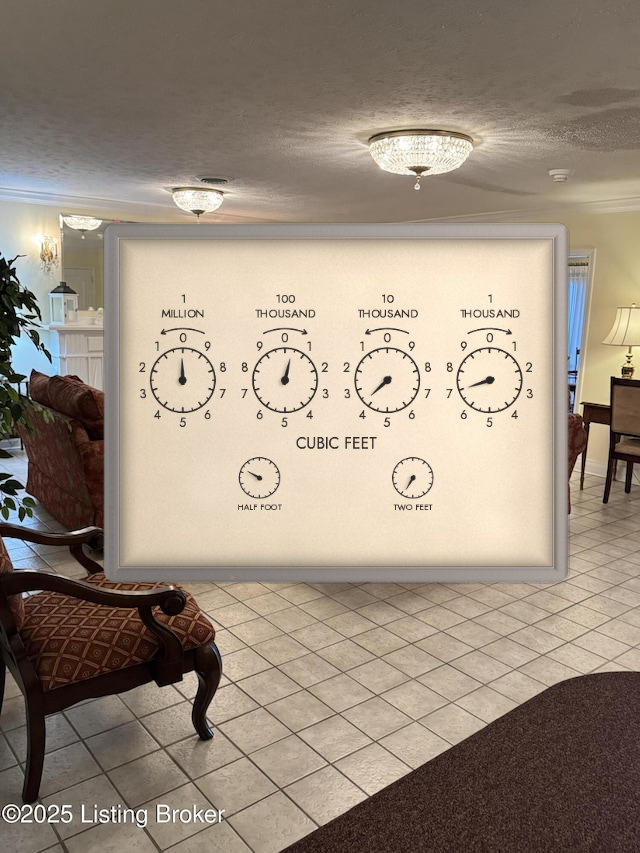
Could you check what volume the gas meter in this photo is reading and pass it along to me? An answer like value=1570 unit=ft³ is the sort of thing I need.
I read value=3700 unit=ft³
